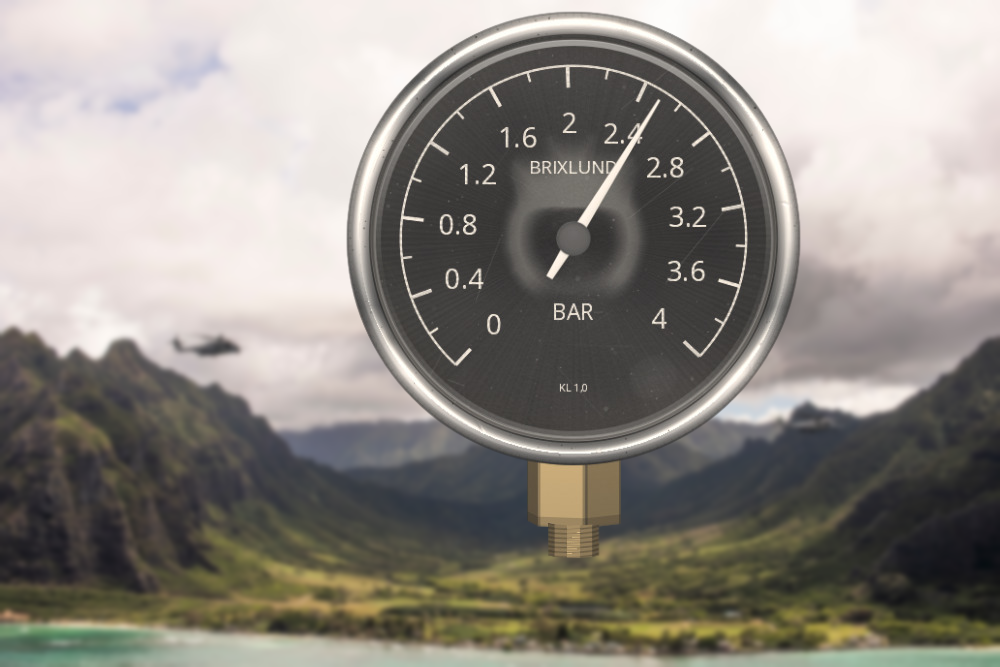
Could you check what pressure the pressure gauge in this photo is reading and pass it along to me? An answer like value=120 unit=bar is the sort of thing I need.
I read value=2.5 unit=bar
